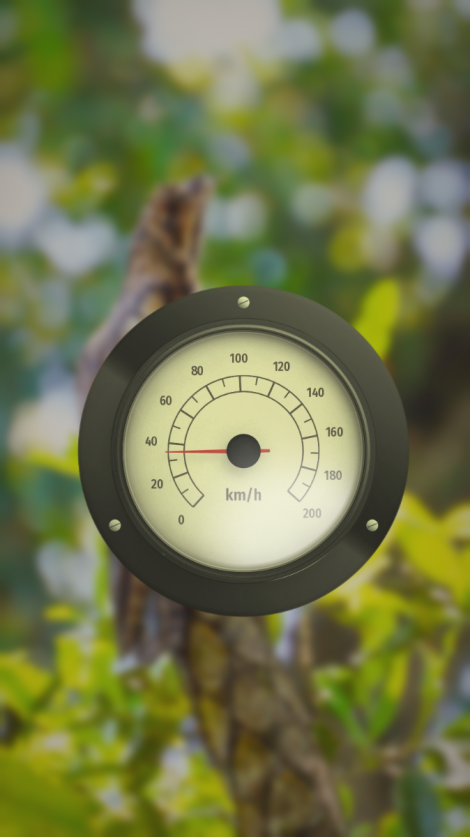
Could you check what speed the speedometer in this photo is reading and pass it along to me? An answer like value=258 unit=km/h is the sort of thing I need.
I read value=35 unit=km/h
